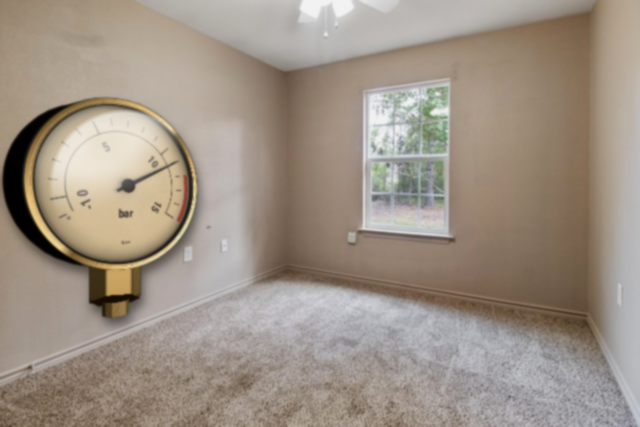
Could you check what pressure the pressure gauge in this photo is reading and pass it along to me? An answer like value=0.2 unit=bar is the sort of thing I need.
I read value=11 unit=bar
